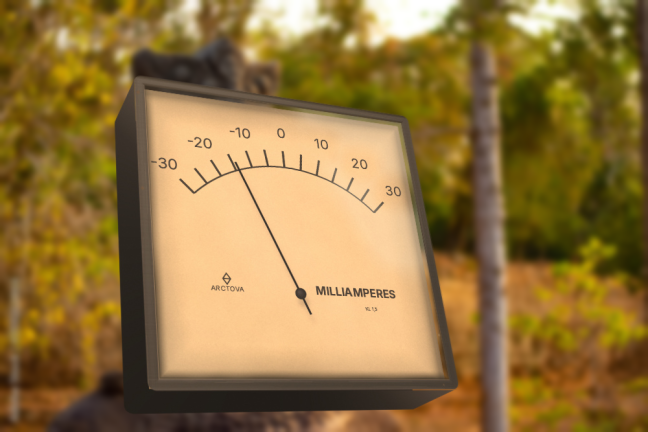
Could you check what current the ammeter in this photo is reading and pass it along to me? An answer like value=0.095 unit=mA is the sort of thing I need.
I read value=-15 unit=mA
